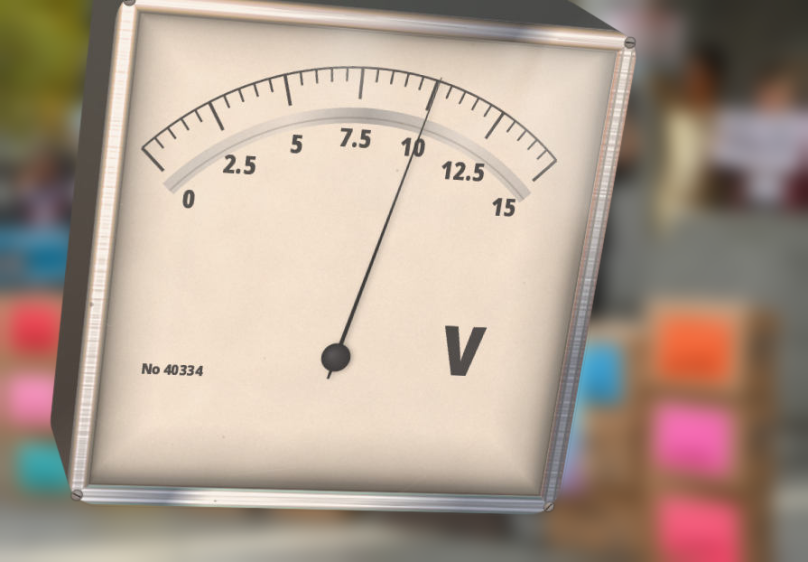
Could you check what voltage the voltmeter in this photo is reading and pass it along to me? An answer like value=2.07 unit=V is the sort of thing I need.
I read value=10 unit=V
